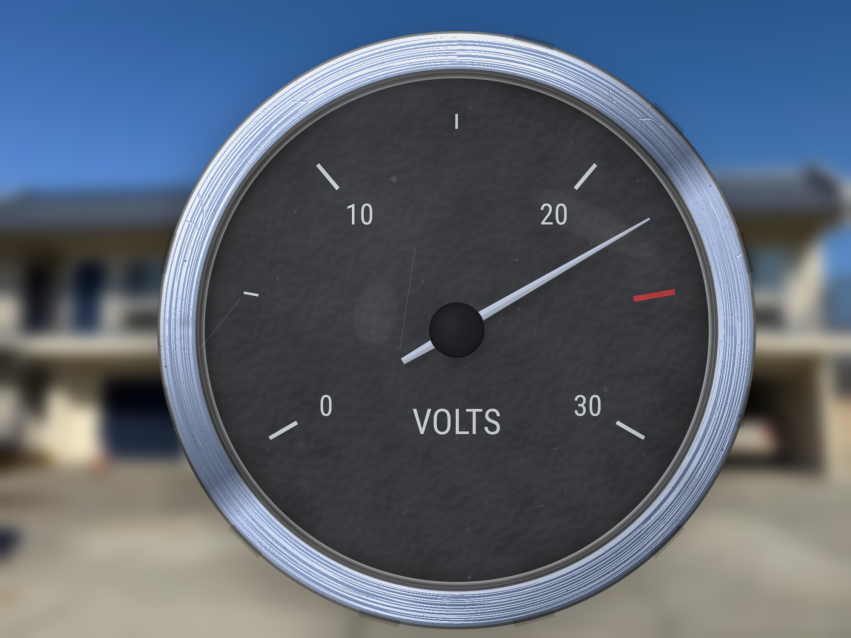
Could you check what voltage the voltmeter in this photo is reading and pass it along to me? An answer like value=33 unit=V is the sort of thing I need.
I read value=22.5 unit=V
